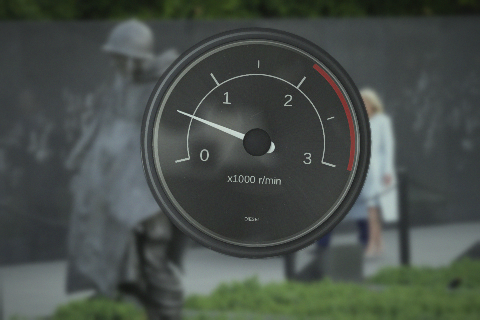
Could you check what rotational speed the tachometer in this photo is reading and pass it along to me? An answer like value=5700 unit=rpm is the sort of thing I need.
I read value=500 unit=rpm
